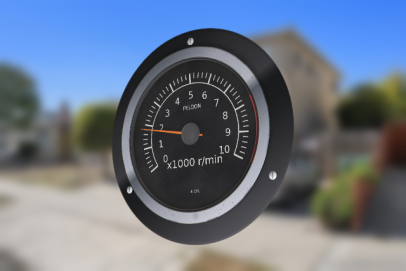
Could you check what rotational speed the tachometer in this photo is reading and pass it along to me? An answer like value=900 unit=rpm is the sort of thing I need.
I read value=1800 unit=rpm
